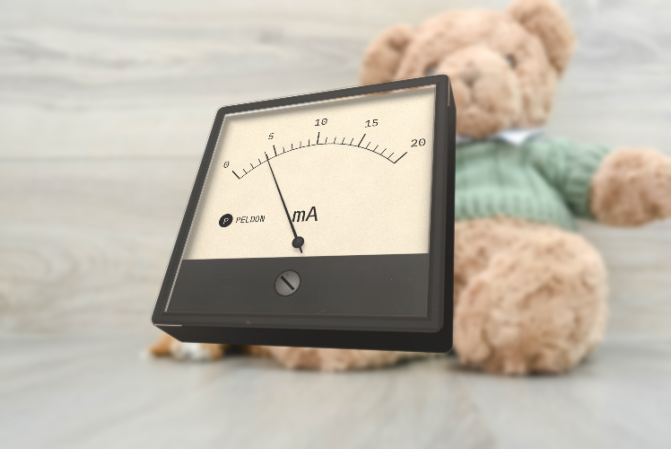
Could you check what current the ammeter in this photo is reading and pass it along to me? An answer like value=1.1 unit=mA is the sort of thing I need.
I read value=4 unit=mA
